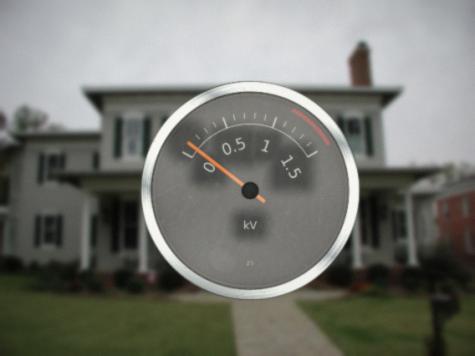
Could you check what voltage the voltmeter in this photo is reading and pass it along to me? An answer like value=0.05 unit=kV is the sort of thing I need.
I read value=0.1 unit=kV
